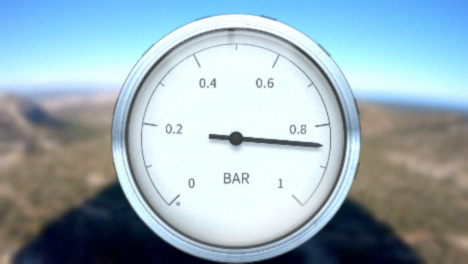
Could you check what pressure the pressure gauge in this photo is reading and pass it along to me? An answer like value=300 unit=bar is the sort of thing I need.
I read value=0.85 unit=bar
